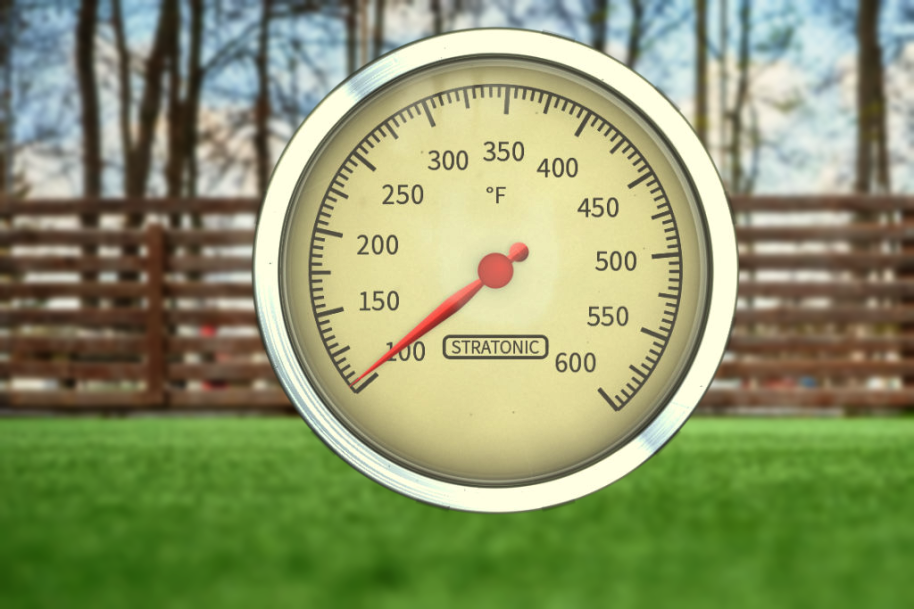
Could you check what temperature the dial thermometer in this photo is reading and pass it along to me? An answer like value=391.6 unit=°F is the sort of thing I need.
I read value=105 unit=°F
